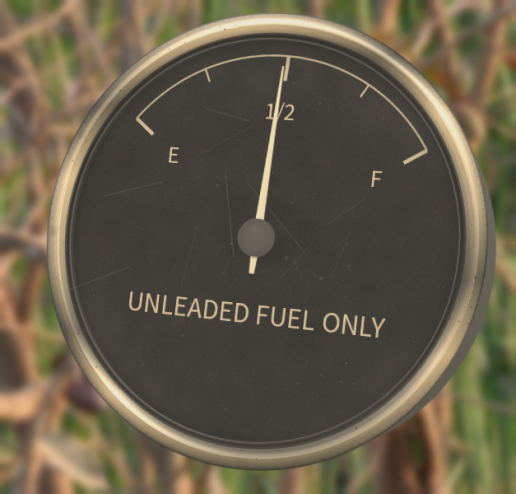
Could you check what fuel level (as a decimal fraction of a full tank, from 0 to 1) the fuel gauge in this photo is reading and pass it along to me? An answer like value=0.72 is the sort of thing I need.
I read value=0.5
